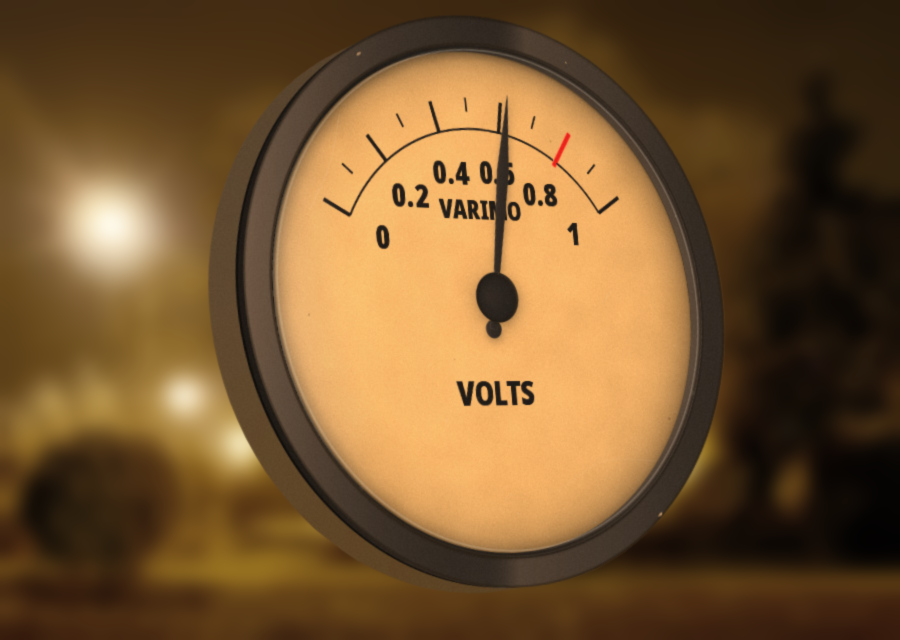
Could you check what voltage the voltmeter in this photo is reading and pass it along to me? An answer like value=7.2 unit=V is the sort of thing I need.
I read value=0.6 unit=V
